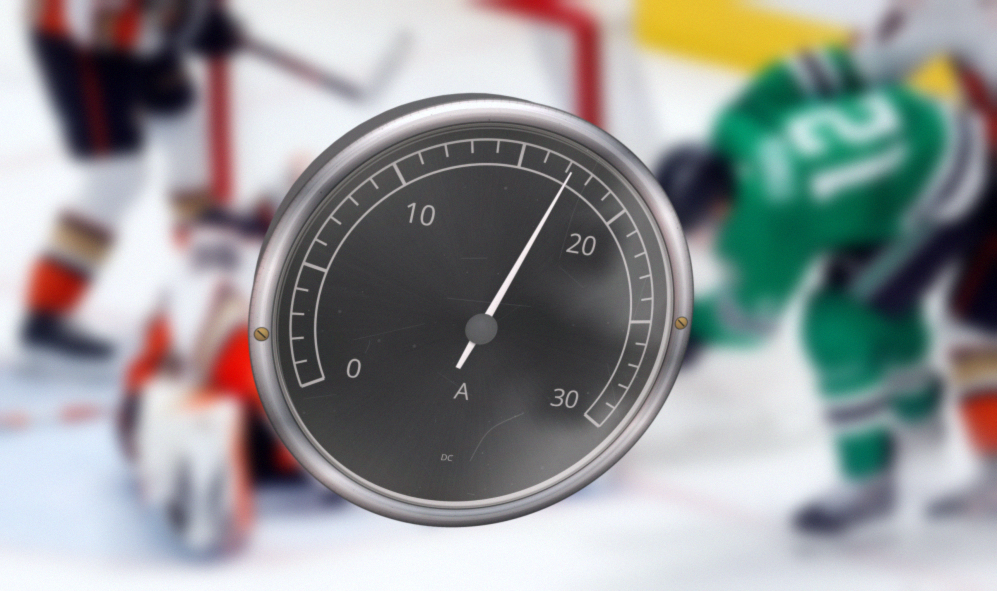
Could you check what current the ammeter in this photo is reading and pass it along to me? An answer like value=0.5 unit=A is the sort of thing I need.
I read value=17 unit=A
